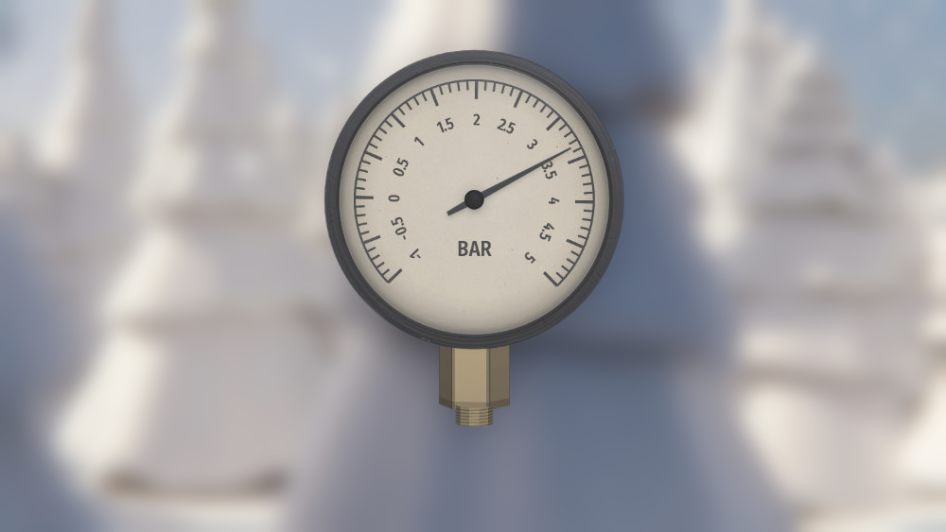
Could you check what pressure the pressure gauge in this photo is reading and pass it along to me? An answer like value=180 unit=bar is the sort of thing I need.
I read value=3.35 unit=bar
